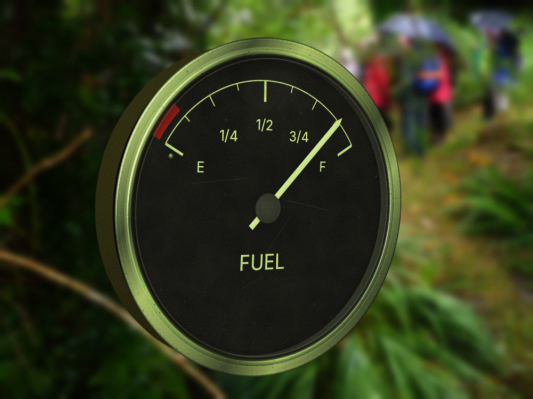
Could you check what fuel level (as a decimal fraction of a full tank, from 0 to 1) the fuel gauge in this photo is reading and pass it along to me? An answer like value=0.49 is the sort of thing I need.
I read value=0.875
